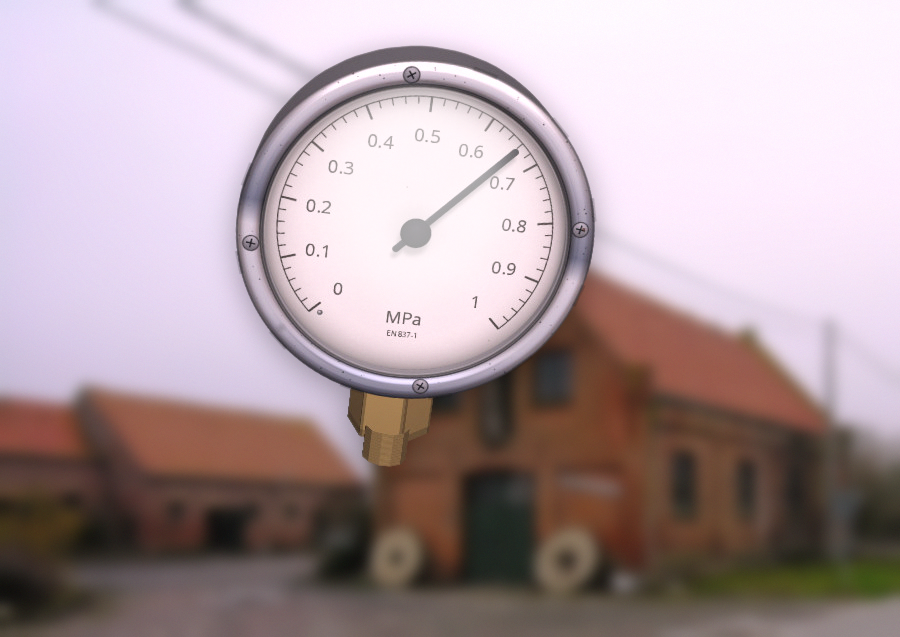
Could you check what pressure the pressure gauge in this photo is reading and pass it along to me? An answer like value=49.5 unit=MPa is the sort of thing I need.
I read value=0.66 unit=MPa
